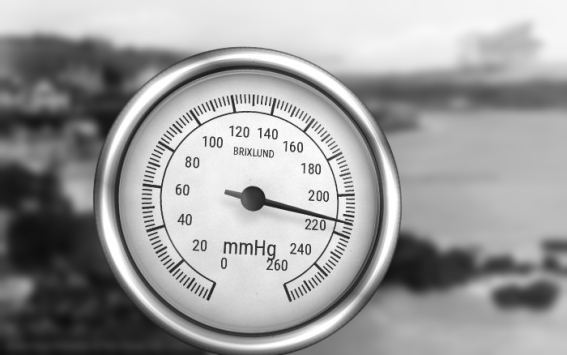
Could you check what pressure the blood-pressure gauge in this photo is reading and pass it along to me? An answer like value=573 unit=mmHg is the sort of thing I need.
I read value=214 unit=mmHg
